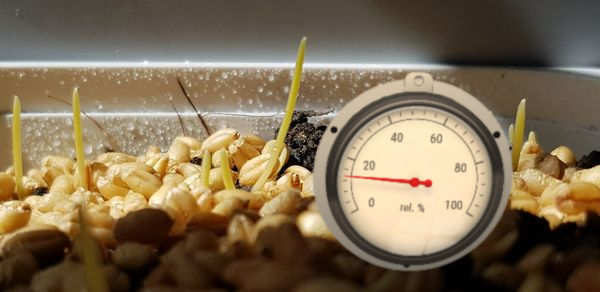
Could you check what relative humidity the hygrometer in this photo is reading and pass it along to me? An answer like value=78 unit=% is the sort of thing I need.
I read value=14 unit=%
